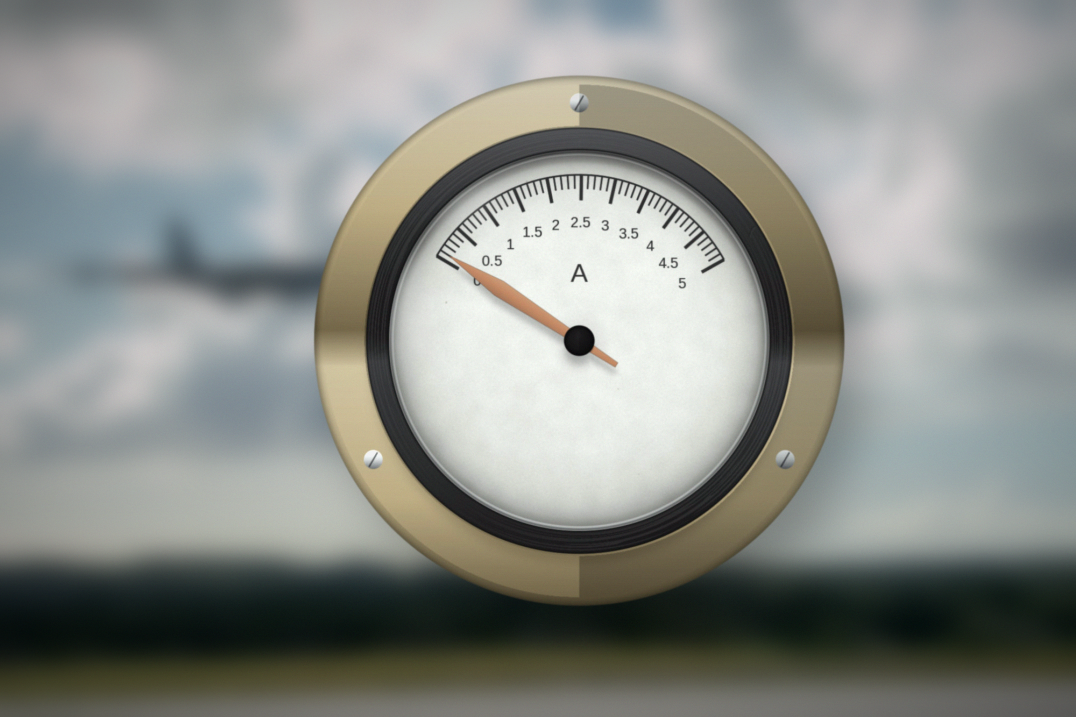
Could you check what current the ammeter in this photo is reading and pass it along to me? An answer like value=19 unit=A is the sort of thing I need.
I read value=0.1 unit=A
